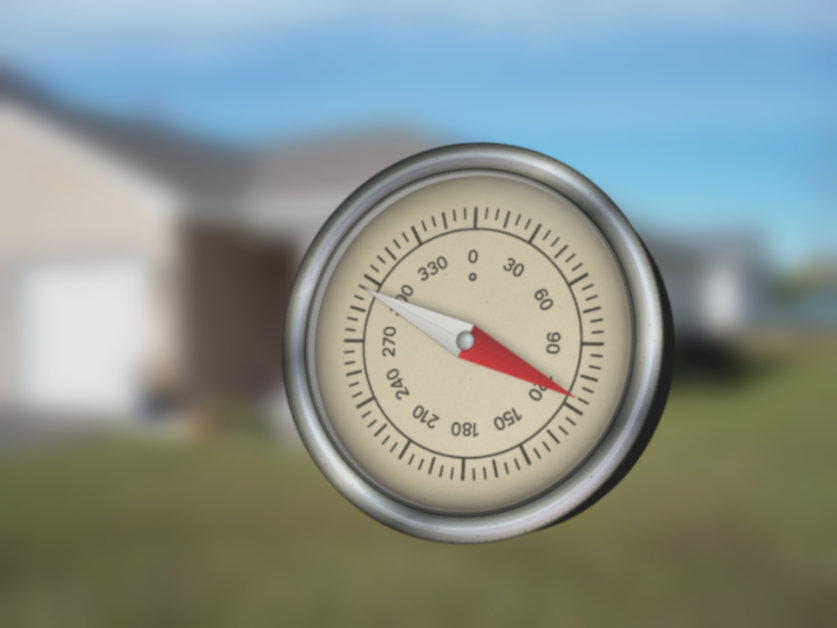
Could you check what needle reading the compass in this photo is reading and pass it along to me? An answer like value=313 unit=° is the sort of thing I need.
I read value=115 unit=°
